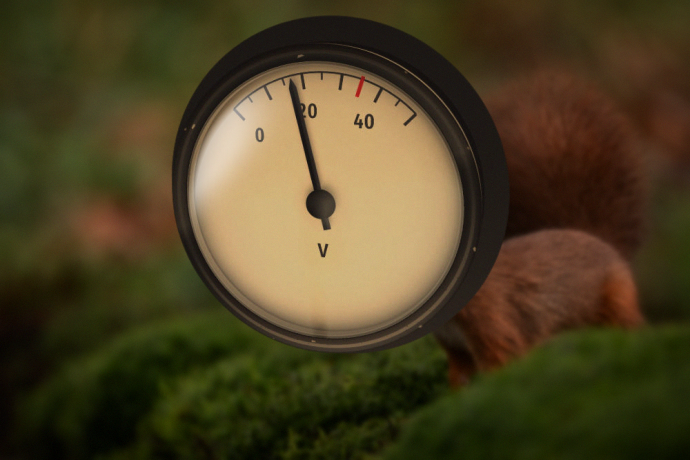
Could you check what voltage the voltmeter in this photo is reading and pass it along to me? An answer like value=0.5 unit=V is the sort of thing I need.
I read value=17.5 unit=V
